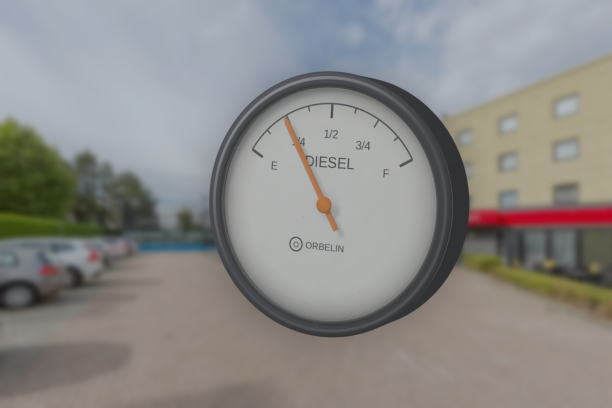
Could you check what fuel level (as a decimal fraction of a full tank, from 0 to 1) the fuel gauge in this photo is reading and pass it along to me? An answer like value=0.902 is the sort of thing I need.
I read value=0.25
